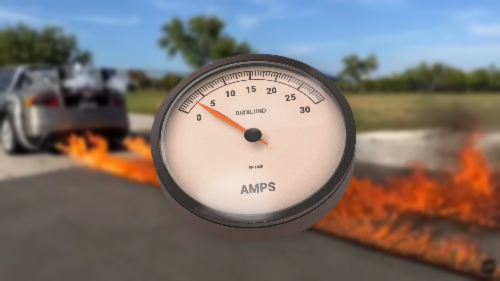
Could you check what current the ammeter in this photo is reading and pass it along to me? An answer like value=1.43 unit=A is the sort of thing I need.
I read value=2.5 unit=A
